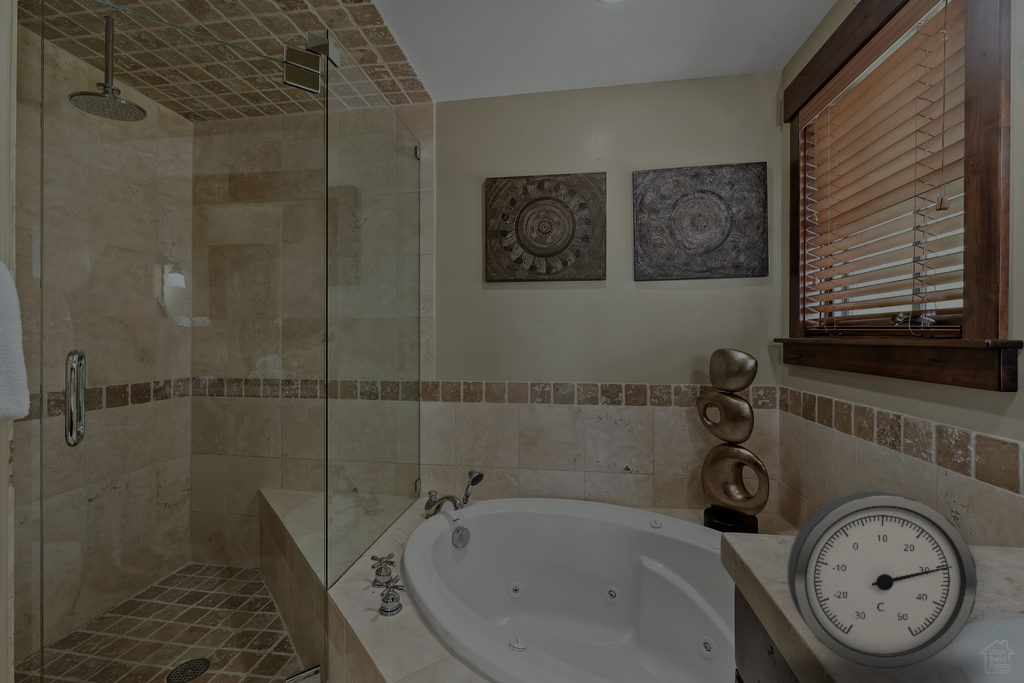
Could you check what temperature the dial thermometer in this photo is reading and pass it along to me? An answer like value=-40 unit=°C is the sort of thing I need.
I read value=30 unit=°C
